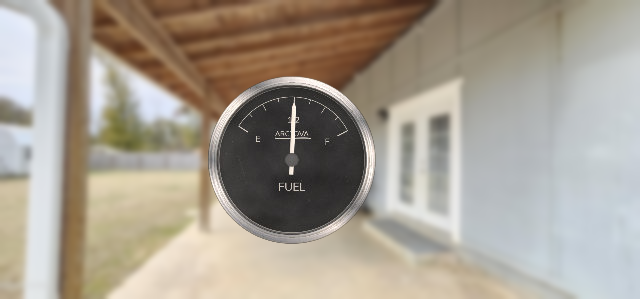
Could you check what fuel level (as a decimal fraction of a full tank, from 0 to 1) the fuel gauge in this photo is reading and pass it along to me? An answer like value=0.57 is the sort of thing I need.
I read value=0.5
